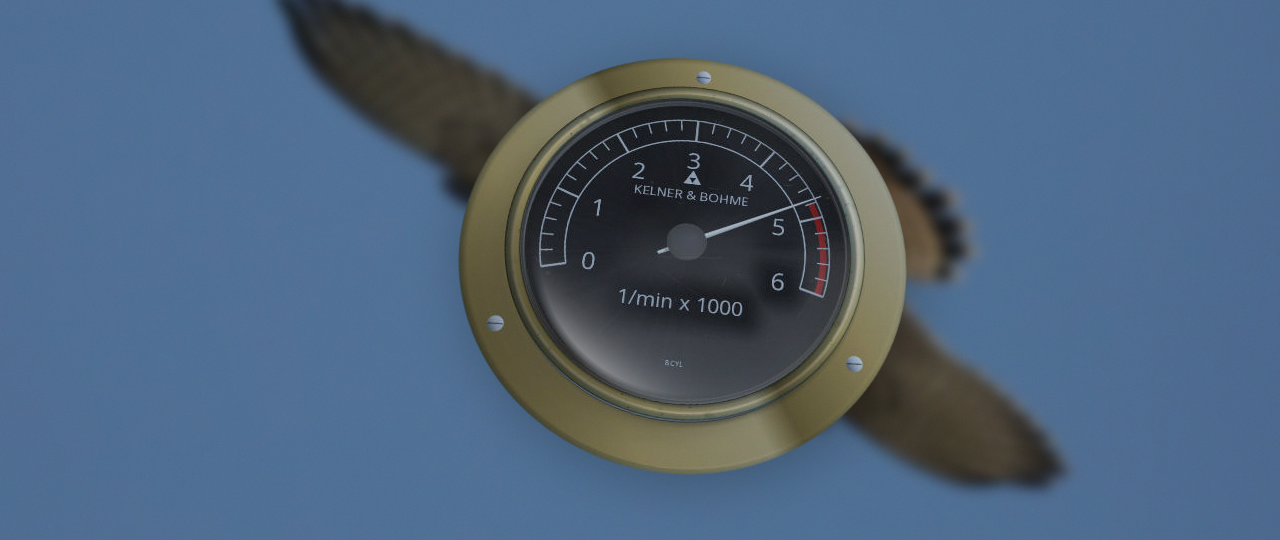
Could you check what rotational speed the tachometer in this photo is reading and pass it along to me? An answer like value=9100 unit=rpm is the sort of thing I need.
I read value=4800 unit=rpm
